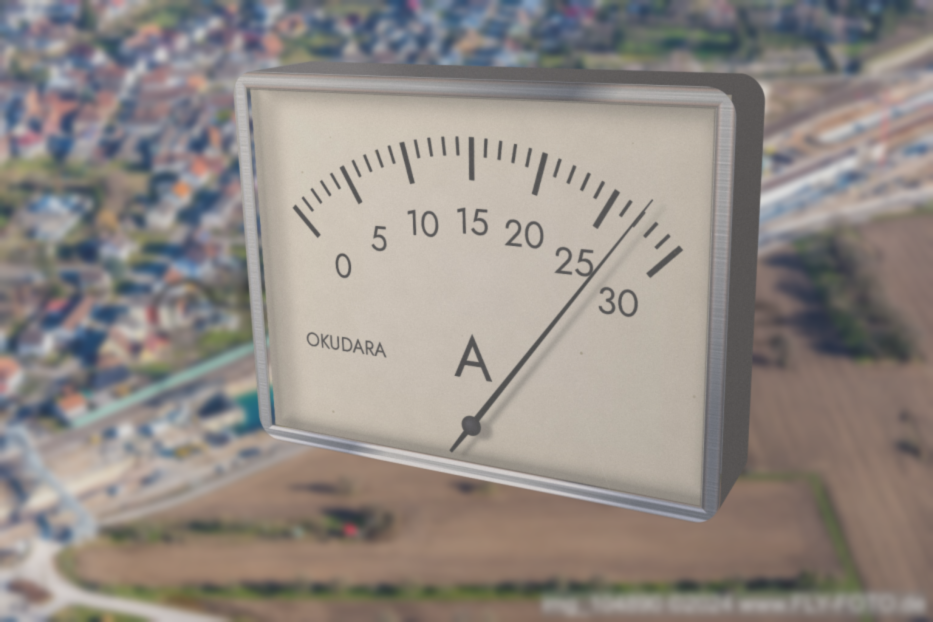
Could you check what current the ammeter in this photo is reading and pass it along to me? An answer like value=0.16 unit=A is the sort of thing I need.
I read value=27 unit=A
